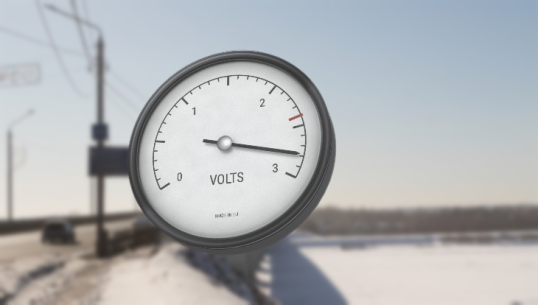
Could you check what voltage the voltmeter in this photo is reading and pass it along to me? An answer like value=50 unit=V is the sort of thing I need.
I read value=2.8 unit=V
